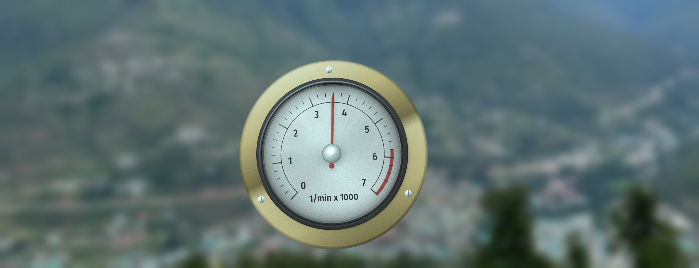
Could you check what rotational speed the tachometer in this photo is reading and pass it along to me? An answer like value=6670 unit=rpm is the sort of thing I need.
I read value=3600 unit=rpm
